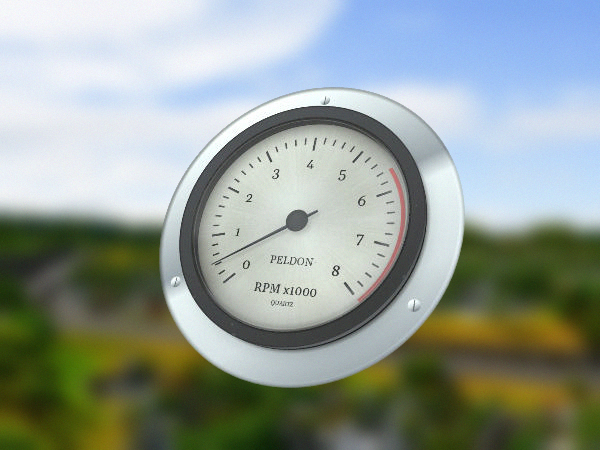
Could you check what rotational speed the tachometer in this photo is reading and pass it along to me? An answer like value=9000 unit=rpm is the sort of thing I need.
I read value=400 unit=rpm
